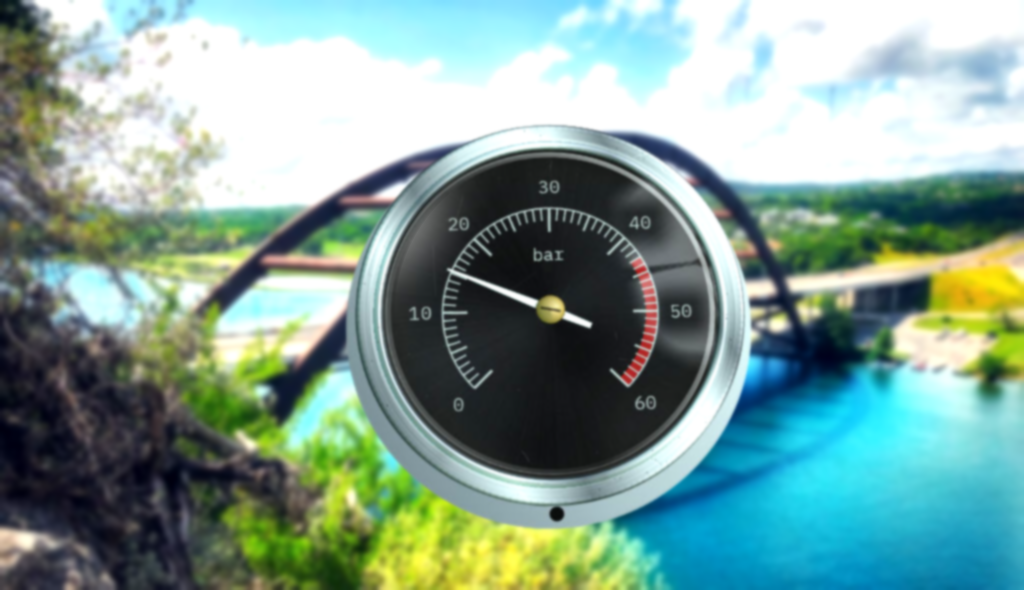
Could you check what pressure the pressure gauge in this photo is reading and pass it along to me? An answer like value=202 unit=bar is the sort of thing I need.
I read value=15 unit=bar
